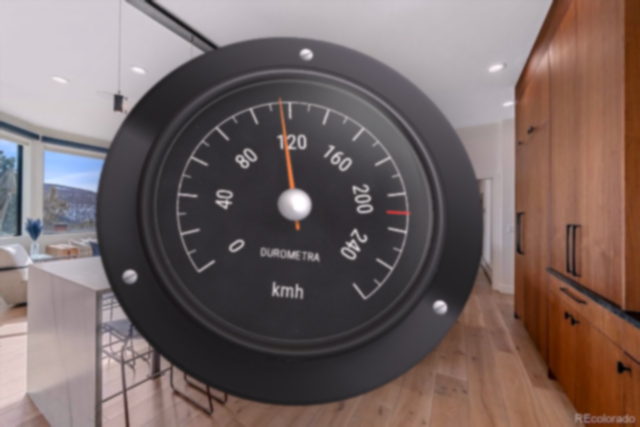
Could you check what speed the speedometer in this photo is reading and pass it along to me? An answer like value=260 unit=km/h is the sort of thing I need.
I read value=115 unit=km/h
